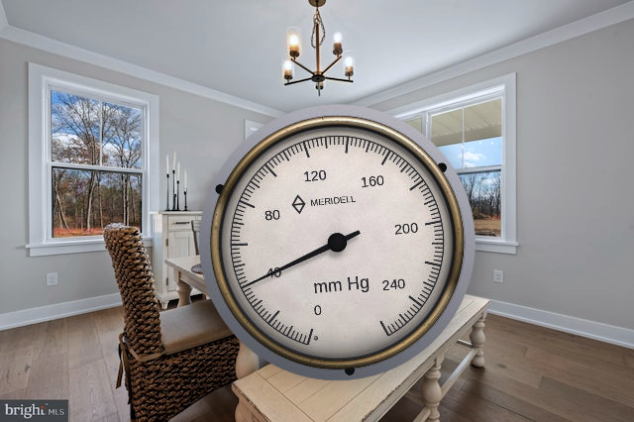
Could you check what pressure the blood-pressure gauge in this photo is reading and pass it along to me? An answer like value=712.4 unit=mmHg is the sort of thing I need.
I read value=40 unit=mmHg
